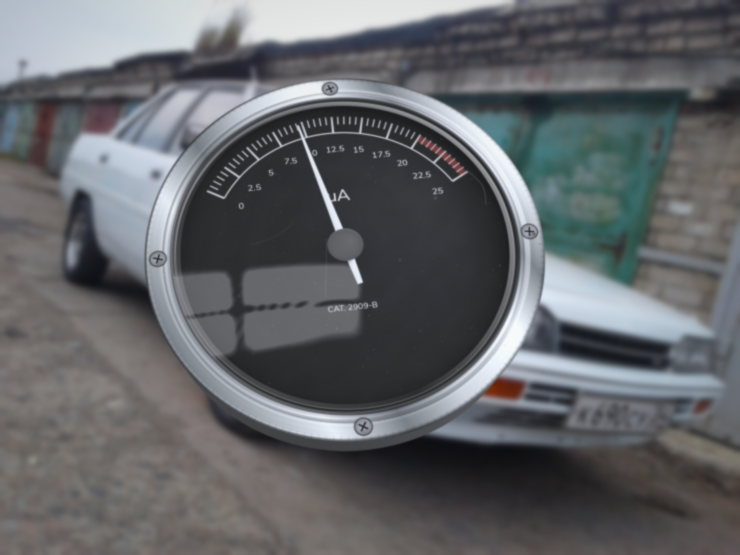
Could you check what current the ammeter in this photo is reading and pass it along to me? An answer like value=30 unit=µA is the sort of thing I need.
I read value=9.5 unit=µA
